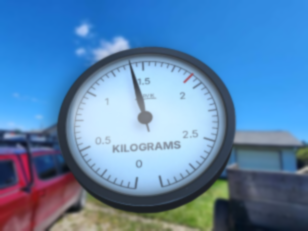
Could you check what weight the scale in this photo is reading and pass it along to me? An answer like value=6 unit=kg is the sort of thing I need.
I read value=1.4 unit=kg
